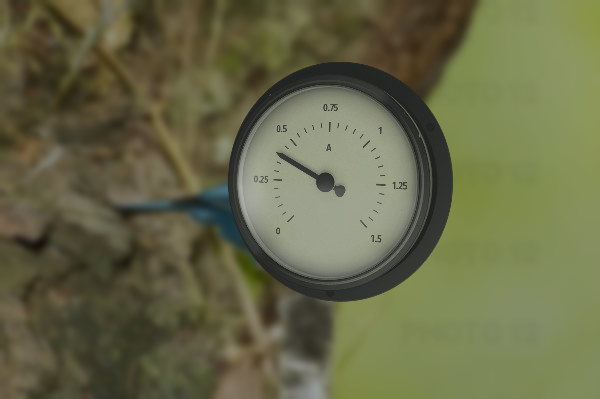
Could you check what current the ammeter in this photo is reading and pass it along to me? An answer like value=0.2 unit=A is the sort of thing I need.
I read value=0.4 unit=A
